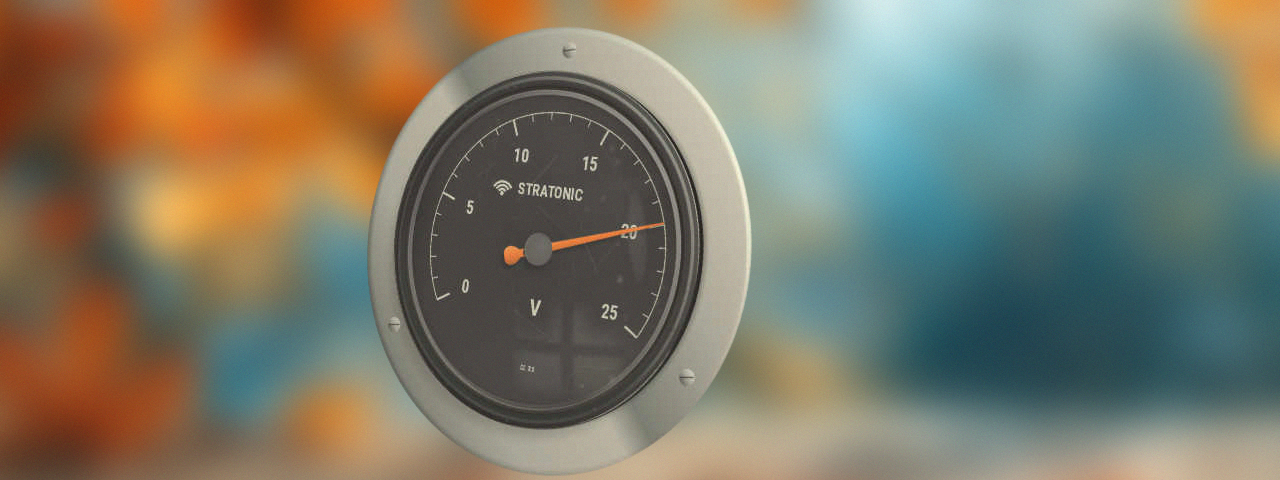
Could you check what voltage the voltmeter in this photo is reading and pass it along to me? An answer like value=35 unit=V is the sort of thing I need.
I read value=20 unit=V
